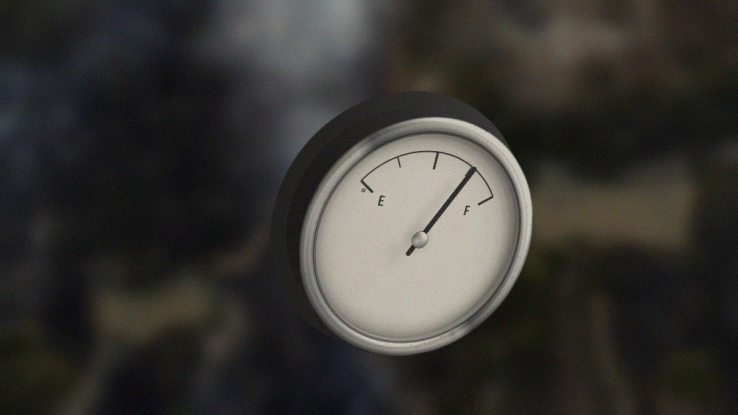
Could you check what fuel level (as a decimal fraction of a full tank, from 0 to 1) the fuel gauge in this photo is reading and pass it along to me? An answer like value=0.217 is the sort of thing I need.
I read value=0.75
